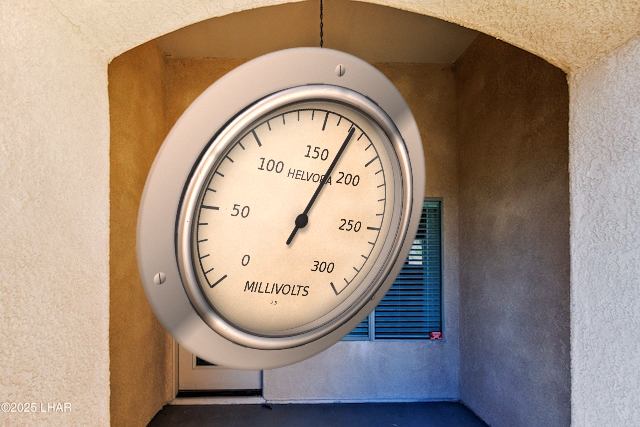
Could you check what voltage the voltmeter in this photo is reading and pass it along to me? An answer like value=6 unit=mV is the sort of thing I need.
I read value=170 unit=mV
